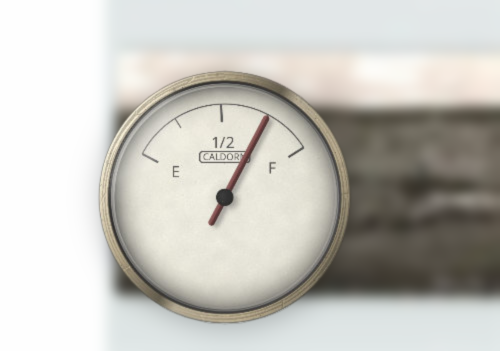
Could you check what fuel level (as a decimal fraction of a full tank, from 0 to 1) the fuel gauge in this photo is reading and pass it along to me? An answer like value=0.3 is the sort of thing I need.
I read value=0.75
